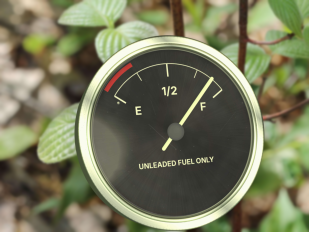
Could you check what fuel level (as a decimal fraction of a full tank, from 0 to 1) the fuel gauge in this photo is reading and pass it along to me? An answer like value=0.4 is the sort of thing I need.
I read value=0.875
